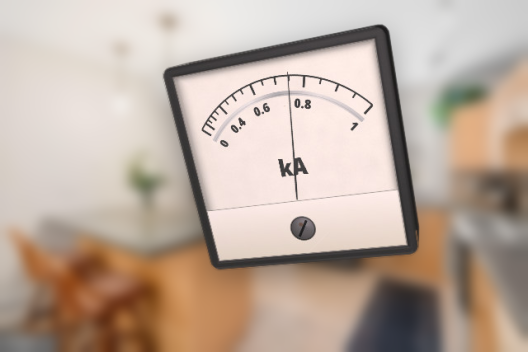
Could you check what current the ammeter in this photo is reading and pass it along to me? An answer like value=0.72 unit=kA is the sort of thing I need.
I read value=0.75 unit=kA
